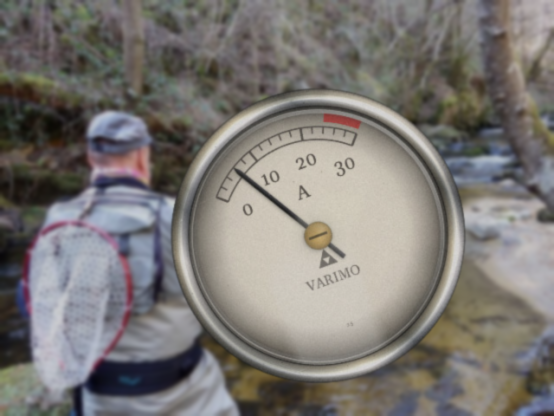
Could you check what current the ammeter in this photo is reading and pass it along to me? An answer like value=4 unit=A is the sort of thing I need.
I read value=6 unit=A
